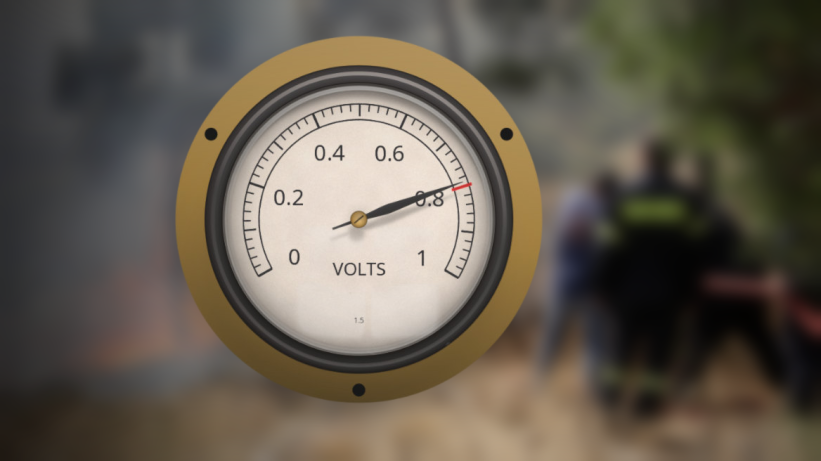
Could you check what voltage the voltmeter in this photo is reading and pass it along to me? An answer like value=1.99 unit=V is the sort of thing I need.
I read value=0.79 unit=V
